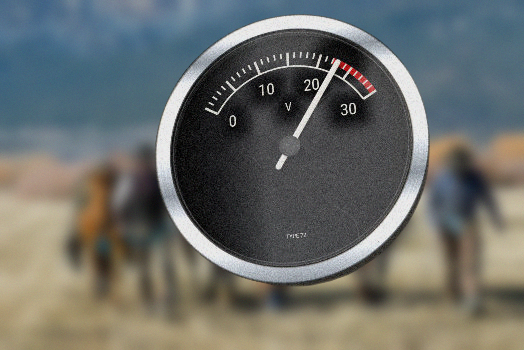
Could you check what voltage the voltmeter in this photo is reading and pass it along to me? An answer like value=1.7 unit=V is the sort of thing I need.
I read value=23 unit=V
